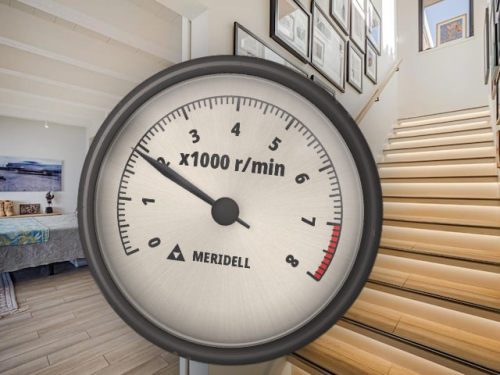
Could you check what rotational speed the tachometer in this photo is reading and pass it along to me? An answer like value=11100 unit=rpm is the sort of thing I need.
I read value=1900 unit=rpm
